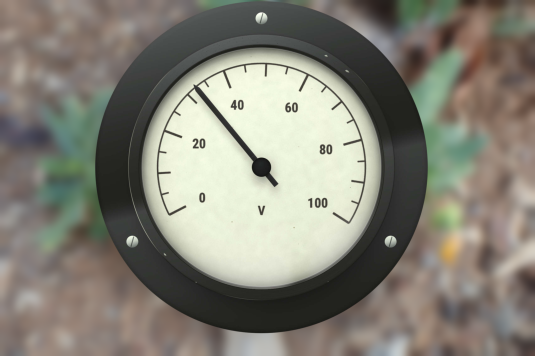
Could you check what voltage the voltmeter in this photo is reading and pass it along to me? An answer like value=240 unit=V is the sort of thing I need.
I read value=32.5 unit=V
